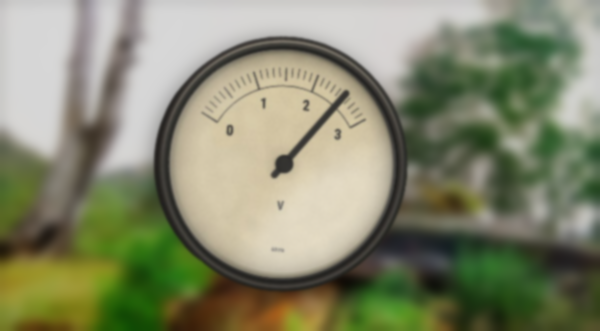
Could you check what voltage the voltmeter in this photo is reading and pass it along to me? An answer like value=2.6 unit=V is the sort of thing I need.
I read value=2.5 unit=V
